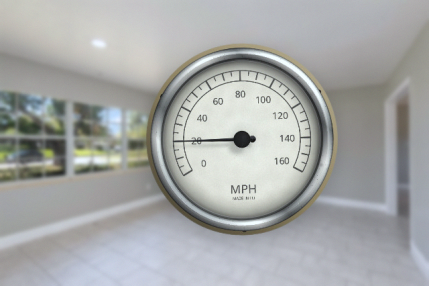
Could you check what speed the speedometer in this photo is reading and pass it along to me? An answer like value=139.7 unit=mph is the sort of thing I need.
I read value=20 unit=mph
